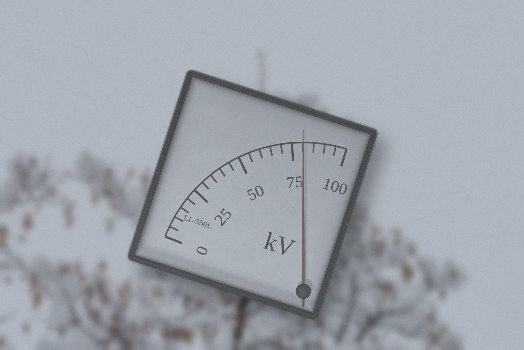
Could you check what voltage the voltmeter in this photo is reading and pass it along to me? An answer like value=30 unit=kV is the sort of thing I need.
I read value=80 unit=kV
